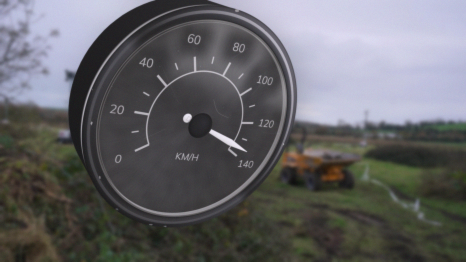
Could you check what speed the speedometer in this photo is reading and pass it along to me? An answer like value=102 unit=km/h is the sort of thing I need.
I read value=135 unit=km/h
